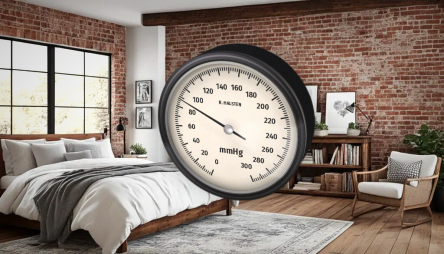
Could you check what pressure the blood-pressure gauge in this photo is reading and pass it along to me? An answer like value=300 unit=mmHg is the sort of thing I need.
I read value=90 unit=mmHg
